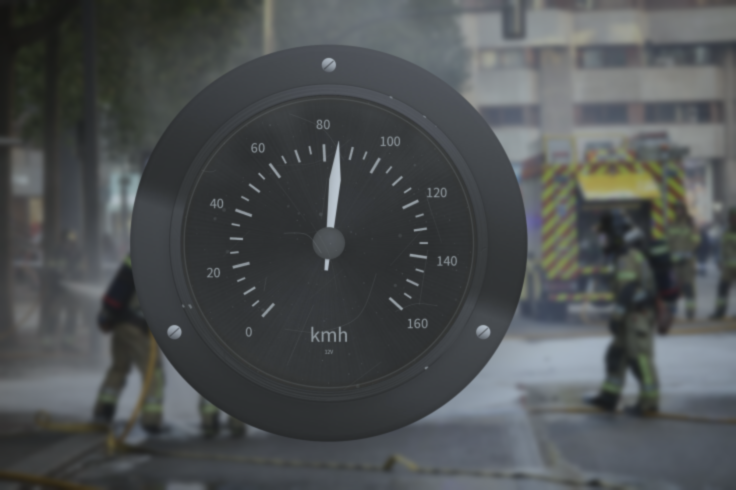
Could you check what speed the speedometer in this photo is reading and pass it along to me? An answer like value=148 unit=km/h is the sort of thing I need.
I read value=85 unit=km/h
